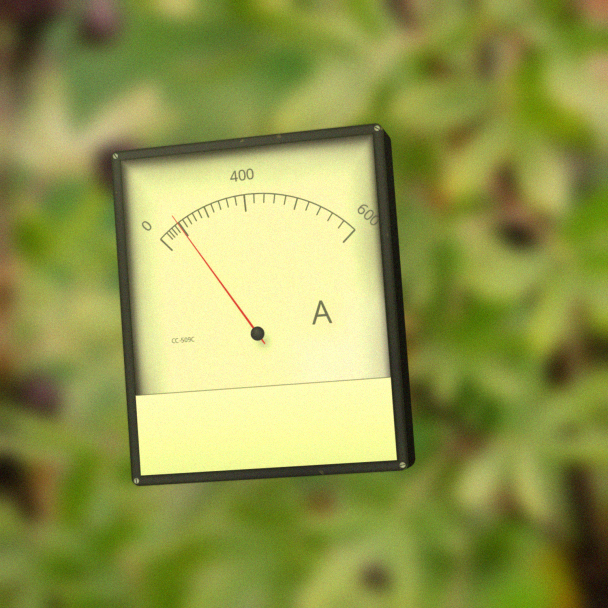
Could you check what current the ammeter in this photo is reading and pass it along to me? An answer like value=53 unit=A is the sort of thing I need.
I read value=200 unit=A
